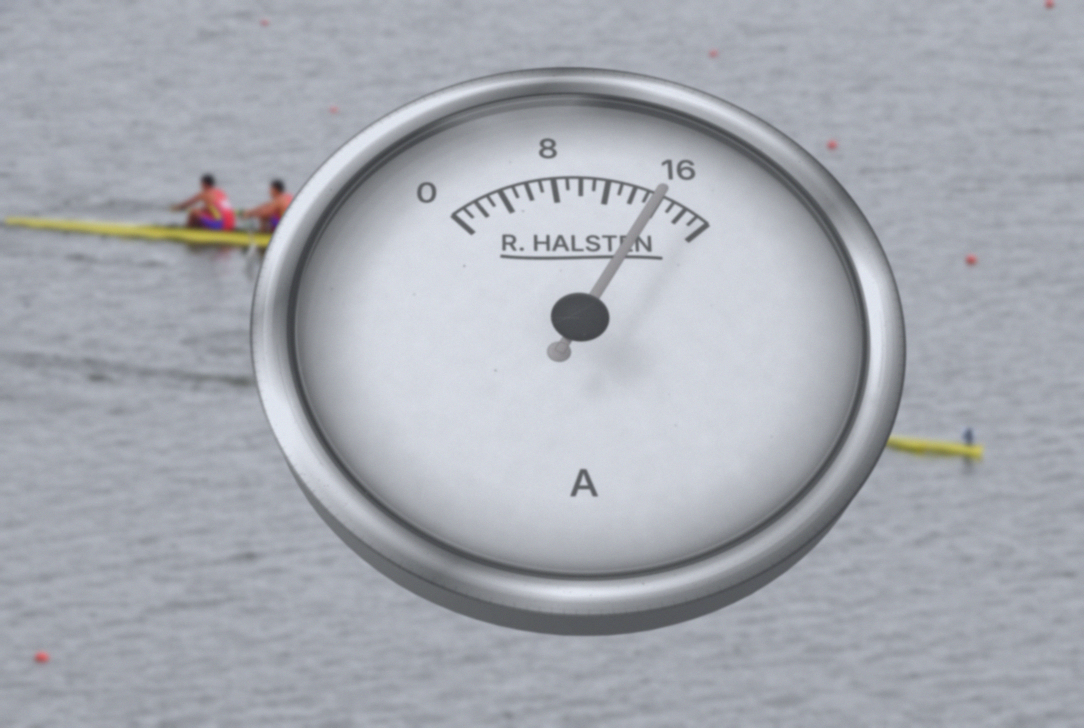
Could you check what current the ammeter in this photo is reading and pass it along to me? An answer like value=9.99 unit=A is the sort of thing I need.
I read value=16 unit=A
